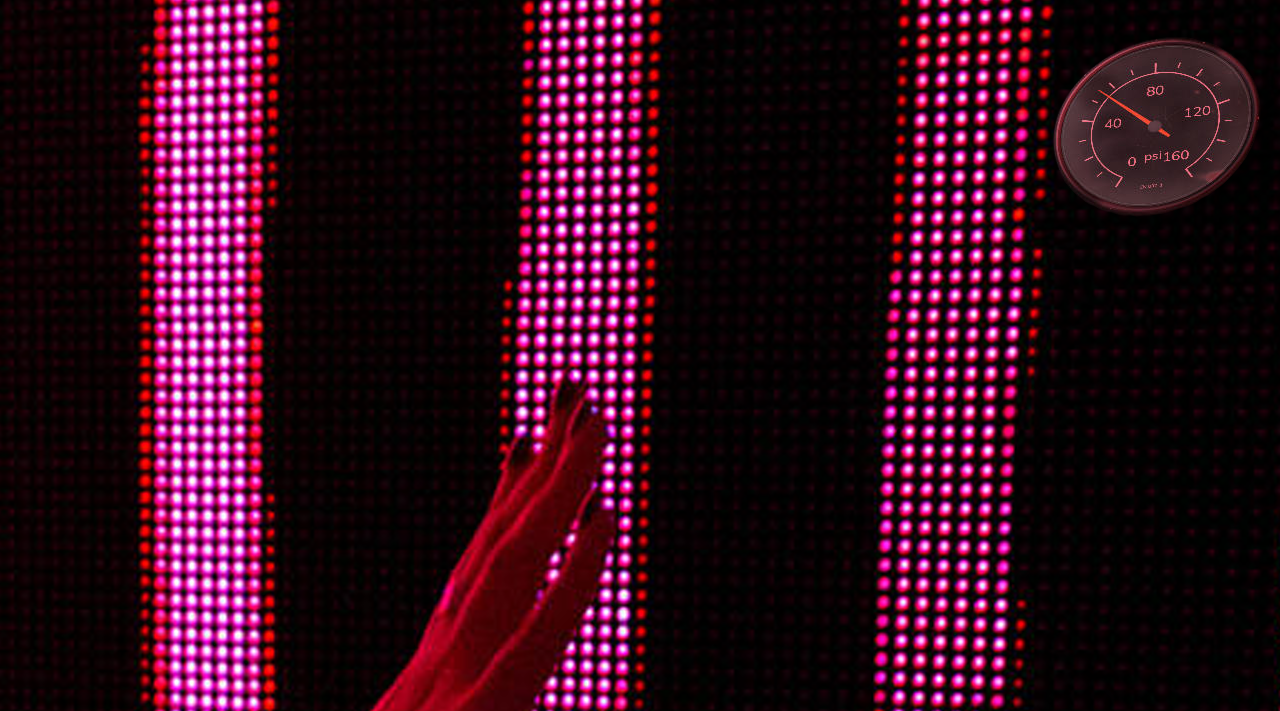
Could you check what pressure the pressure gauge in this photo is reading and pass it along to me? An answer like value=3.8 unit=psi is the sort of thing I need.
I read value=55 unit=psi
